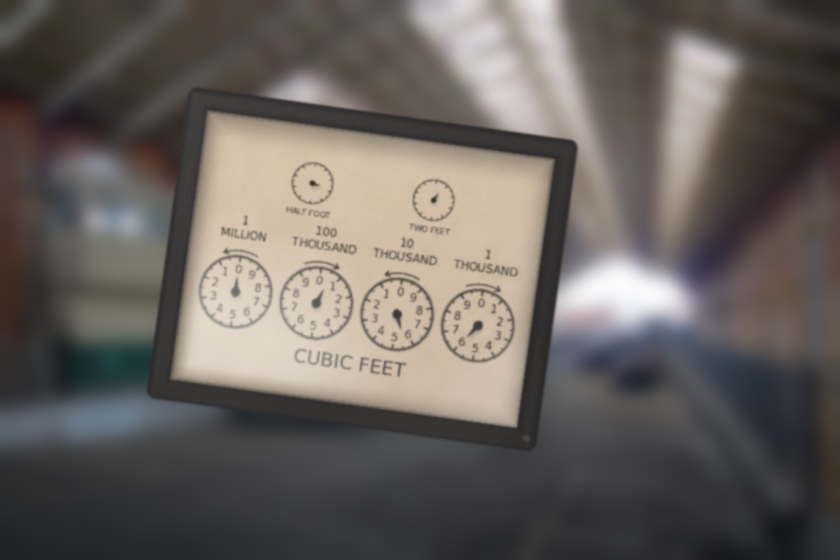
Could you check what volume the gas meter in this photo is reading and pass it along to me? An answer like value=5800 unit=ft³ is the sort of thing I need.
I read value=5600 unit=ft³
